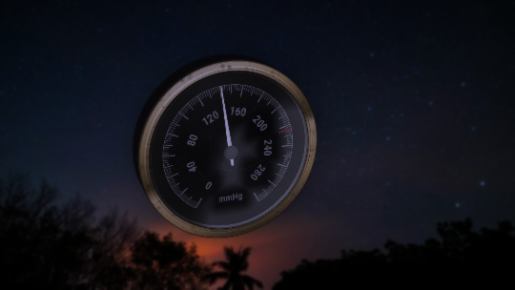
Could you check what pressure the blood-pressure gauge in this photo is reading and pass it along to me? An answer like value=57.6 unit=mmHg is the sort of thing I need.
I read value=140 unit=mmHg
